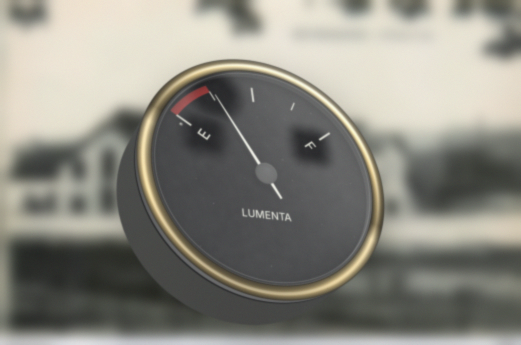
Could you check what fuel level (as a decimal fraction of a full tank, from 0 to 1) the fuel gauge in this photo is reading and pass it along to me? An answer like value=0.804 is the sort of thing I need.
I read value=0.25
